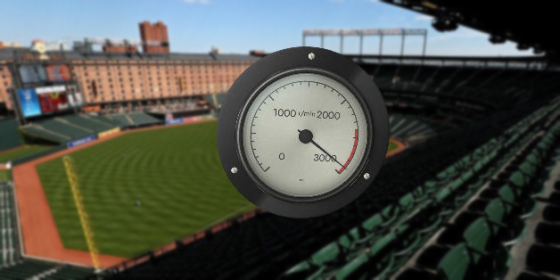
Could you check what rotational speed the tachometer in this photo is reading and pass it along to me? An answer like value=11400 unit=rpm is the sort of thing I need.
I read value=2900 unit=rpm
